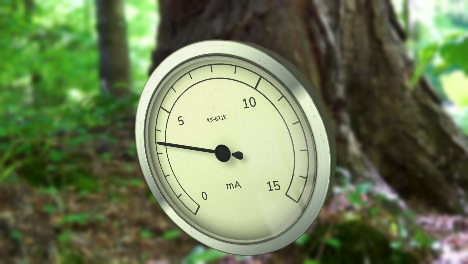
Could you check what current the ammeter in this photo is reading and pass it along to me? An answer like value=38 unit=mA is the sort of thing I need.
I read value=3.5 unit=mA
